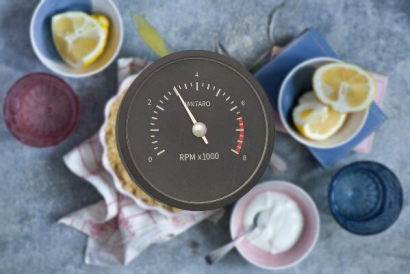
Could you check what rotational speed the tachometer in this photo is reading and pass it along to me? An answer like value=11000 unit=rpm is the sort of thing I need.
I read value=3000 unit=rpm
